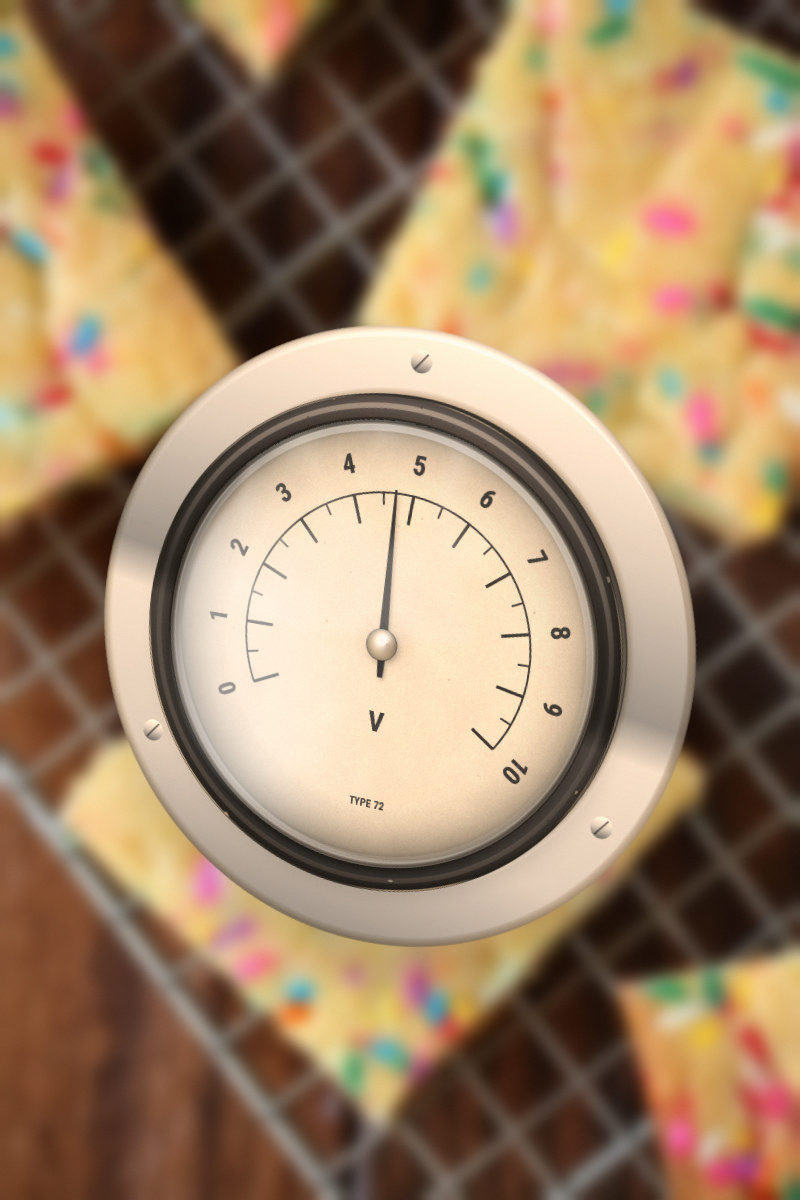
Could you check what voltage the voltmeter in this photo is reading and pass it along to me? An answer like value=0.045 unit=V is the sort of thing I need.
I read value=4.75 unit=V
